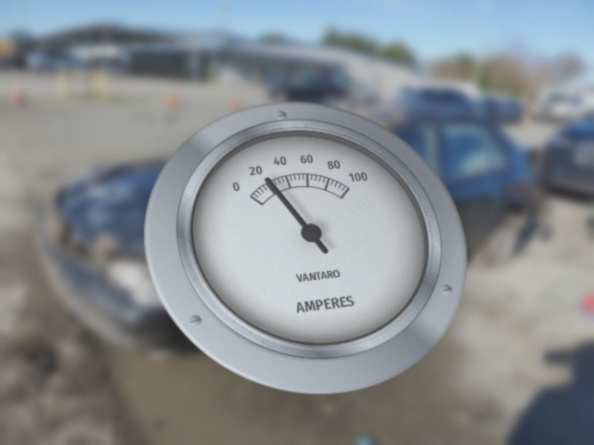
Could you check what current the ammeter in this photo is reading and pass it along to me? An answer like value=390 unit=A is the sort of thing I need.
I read value=20 unit=A
